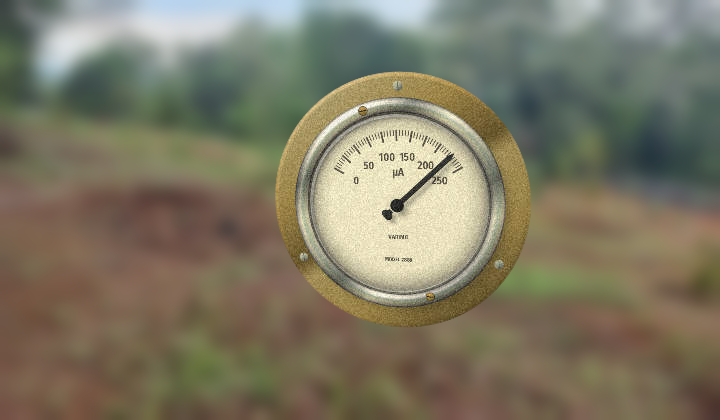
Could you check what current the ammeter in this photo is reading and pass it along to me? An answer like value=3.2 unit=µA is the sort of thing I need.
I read value=225 unit=µA
